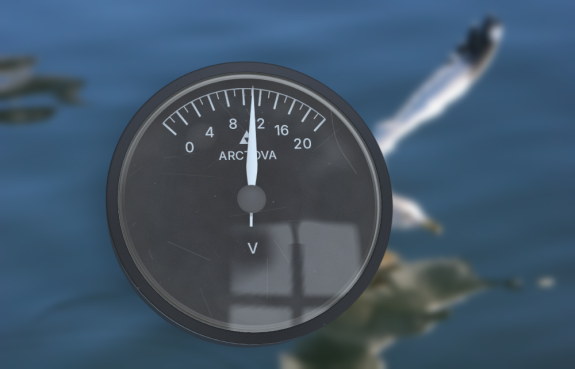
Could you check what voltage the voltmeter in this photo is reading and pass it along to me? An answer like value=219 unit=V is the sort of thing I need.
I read value=11 unit=V
